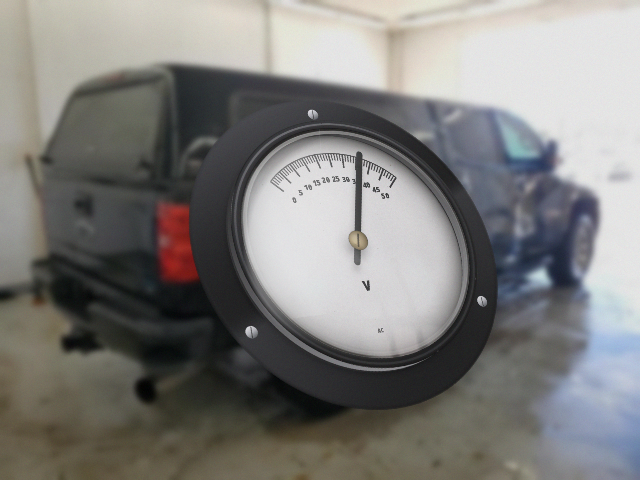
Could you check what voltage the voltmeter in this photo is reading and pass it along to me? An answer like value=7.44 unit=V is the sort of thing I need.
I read value=35 unit=V
